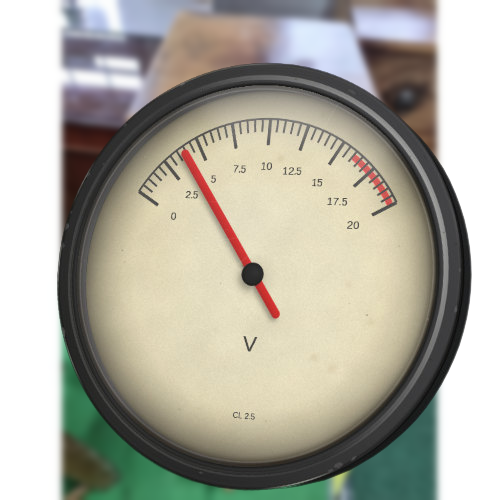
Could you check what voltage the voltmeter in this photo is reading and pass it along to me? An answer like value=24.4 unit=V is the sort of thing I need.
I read value=4 unit=V
